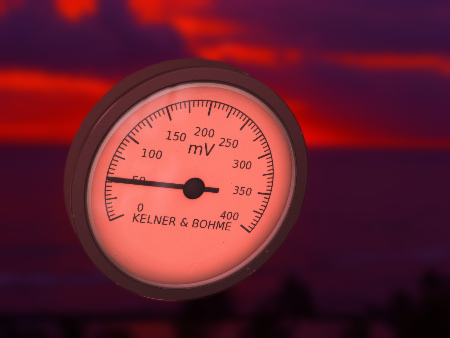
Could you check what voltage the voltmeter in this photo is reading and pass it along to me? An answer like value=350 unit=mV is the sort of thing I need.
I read value=50 unit=mV
